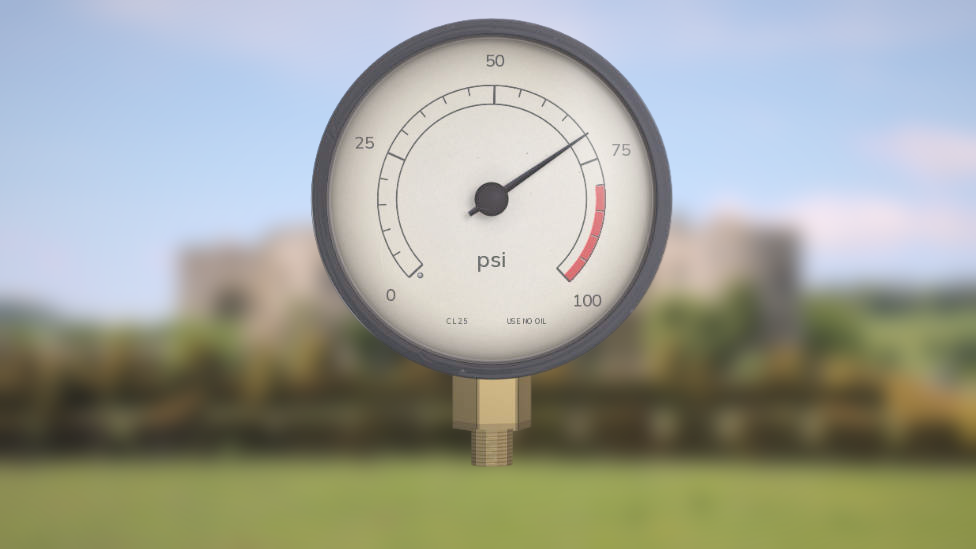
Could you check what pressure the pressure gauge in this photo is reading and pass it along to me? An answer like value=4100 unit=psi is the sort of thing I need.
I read value=70 unit=psi
